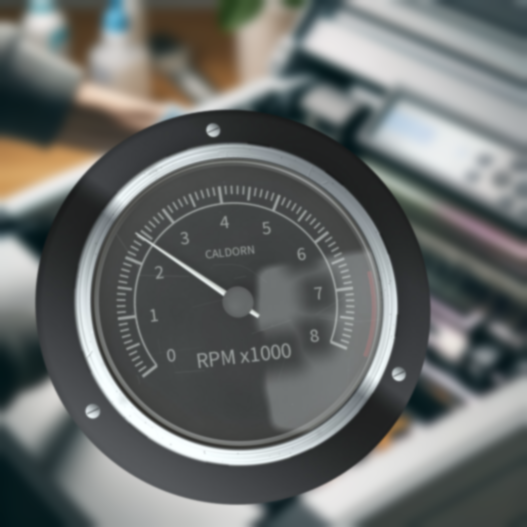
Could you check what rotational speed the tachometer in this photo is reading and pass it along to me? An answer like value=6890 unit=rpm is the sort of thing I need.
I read value=2400 unit=rpm
